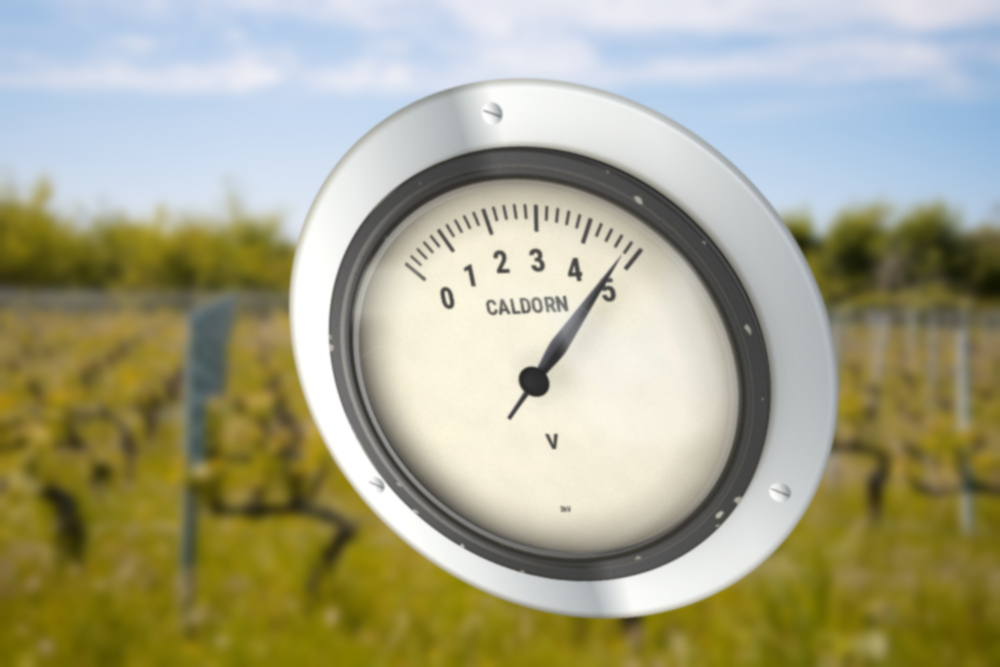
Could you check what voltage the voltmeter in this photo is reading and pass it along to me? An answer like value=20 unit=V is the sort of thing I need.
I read value=4.8 unit=V
